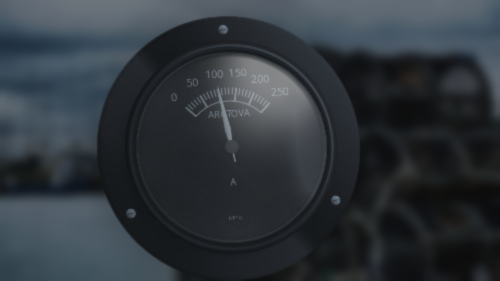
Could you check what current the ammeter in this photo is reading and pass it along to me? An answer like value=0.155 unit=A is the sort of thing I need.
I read value=100 unit=A
